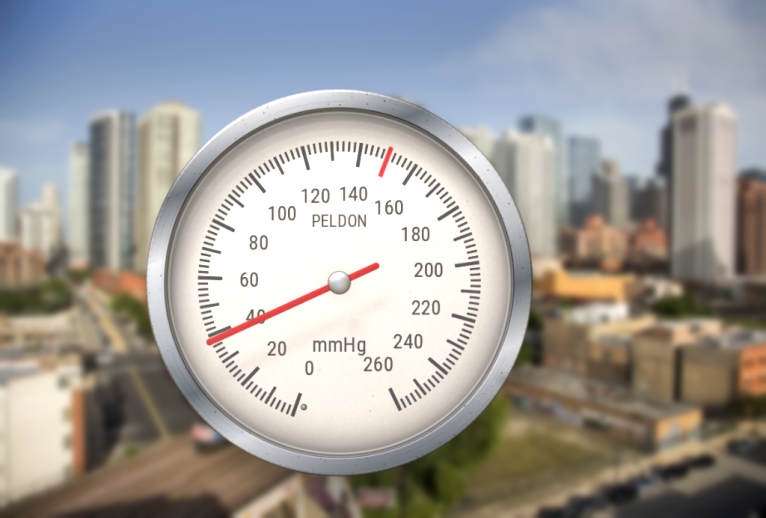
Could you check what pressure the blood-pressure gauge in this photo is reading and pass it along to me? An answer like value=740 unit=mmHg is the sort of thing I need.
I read value=38 unit=mmHg
